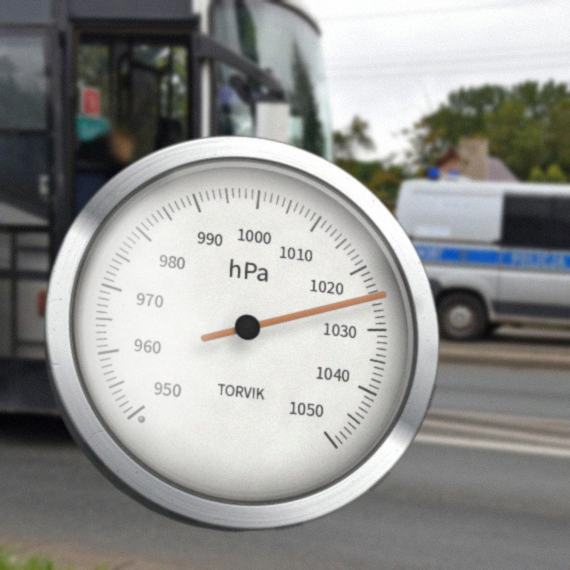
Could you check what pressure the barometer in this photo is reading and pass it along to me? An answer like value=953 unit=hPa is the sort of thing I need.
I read value=1025 unit=hPa
